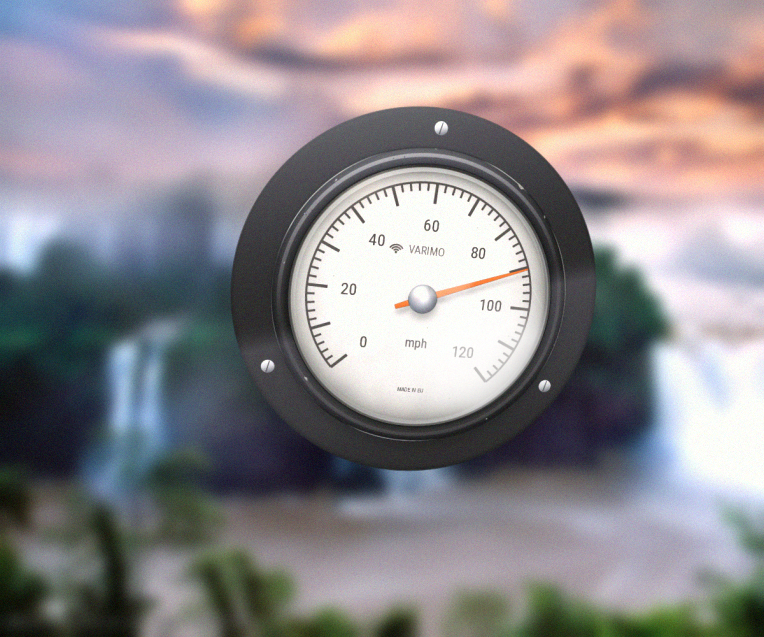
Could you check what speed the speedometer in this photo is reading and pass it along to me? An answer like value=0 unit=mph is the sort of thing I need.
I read value=90 unit=mph
